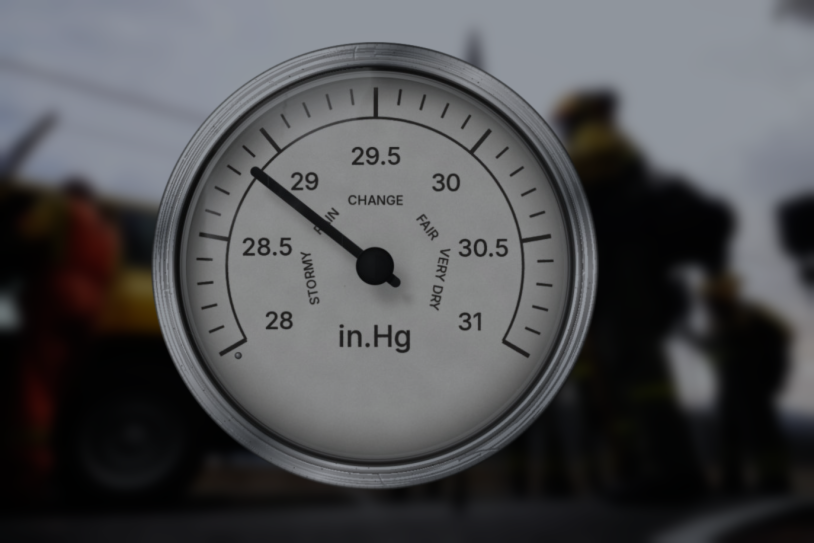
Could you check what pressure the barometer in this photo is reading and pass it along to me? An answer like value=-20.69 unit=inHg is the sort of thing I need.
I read value=28.85 unit=inHg
